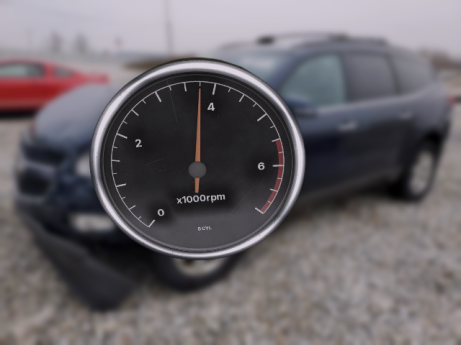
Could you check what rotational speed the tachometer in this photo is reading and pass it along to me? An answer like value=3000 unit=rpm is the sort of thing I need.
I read value=3750 unit=rpm
